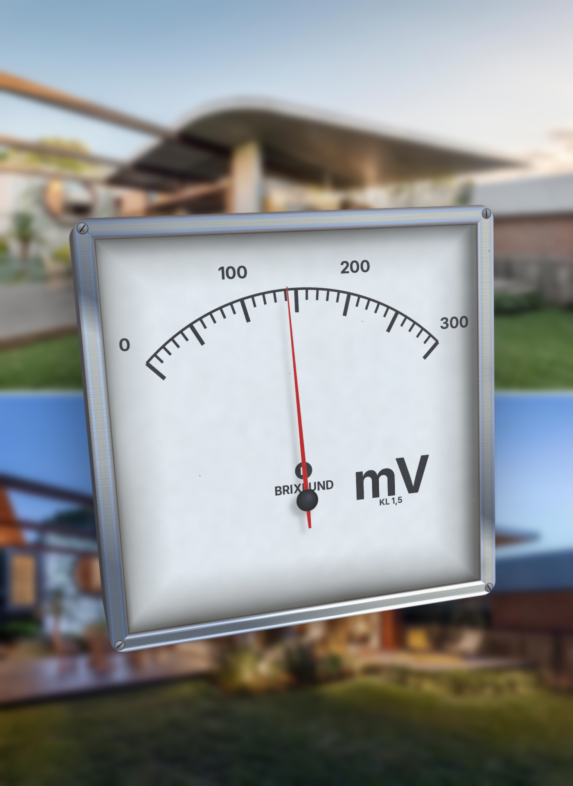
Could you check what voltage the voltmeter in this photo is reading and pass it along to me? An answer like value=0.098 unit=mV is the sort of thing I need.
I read value=140 unit=mV
